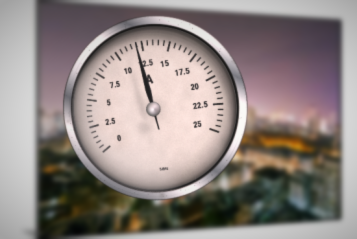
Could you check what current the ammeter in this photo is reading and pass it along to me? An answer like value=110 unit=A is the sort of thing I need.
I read value=12 unit=A
